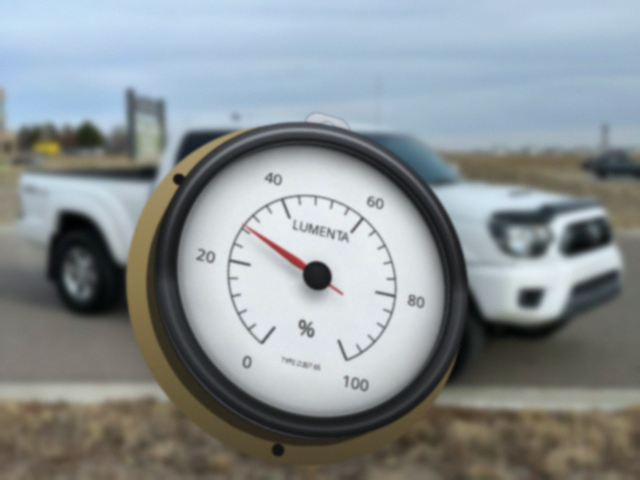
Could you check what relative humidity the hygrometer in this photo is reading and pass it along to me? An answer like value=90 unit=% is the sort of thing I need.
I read value=28 unit=%
